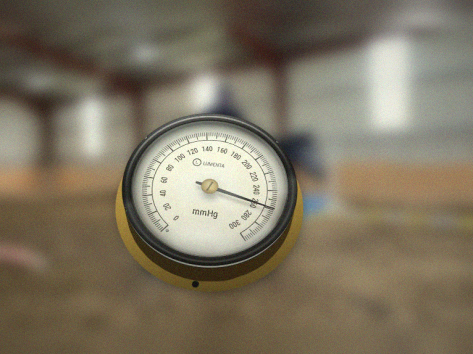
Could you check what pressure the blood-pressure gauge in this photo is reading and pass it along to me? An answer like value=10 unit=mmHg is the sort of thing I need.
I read value=260 unit=mmHg
